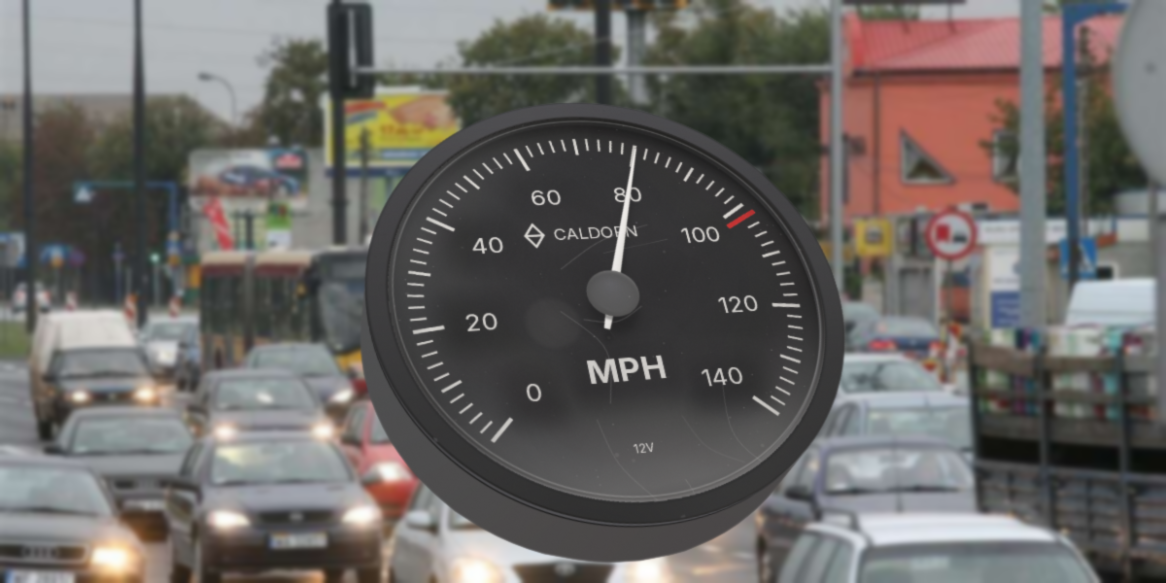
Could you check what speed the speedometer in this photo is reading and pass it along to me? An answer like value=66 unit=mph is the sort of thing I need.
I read value=80 unit=mph
